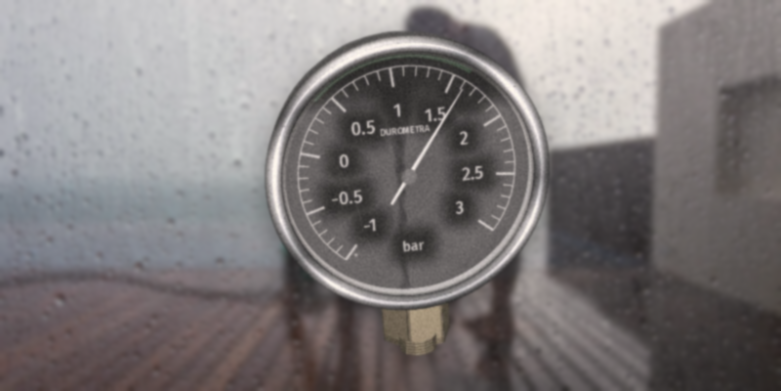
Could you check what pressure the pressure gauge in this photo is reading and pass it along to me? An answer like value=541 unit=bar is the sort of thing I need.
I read value=1.6 unit=bar
